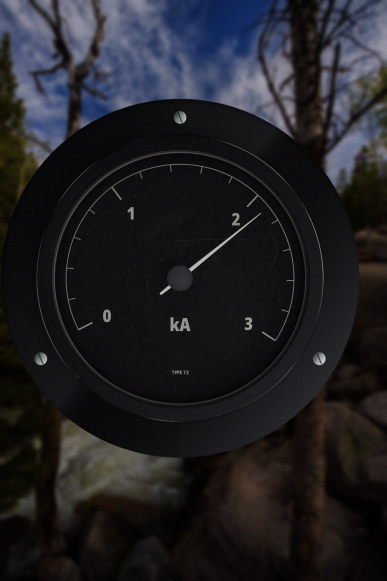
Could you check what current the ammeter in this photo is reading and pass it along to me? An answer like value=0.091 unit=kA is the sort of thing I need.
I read value=2.1 unit=kA
